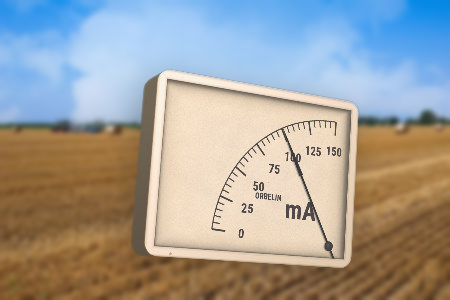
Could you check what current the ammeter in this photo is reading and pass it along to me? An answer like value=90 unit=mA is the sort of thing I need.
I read value=100 unit=mA
